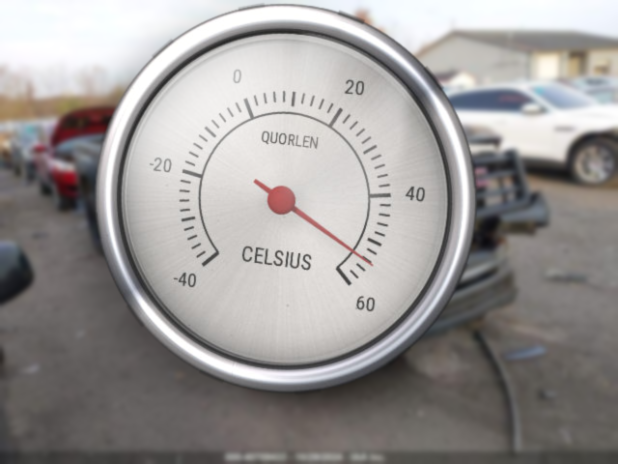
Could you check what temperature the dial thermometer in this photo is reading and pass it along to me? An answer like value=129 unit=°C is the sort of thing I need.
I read value=54 unit=°C
